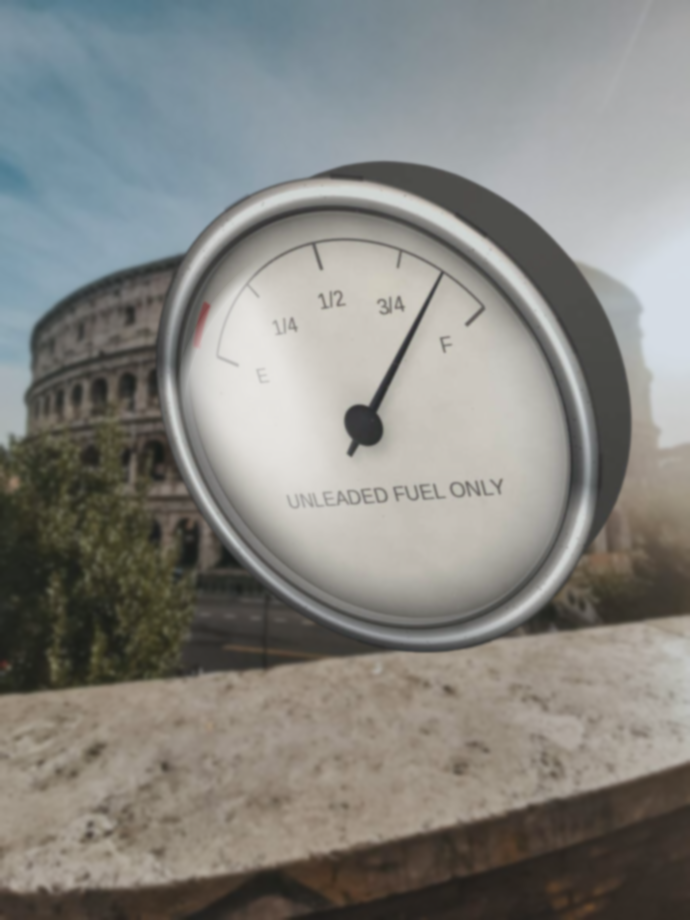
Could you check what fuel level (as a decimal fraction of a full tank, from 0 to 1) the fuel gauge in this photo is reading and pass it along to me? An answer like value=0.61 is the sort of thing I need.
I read value=0.875
